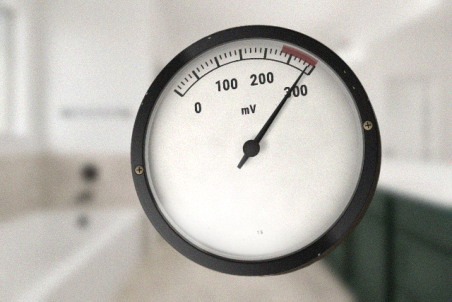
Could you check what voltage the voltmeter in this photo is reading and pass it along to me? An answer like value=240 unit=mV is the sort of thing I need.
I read value=290 unit=mV
